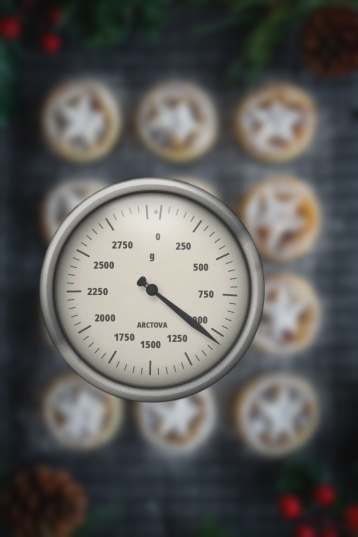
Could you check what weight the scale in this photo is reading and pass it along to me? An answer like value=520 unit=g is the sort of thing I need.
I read value=1050 unit=g
